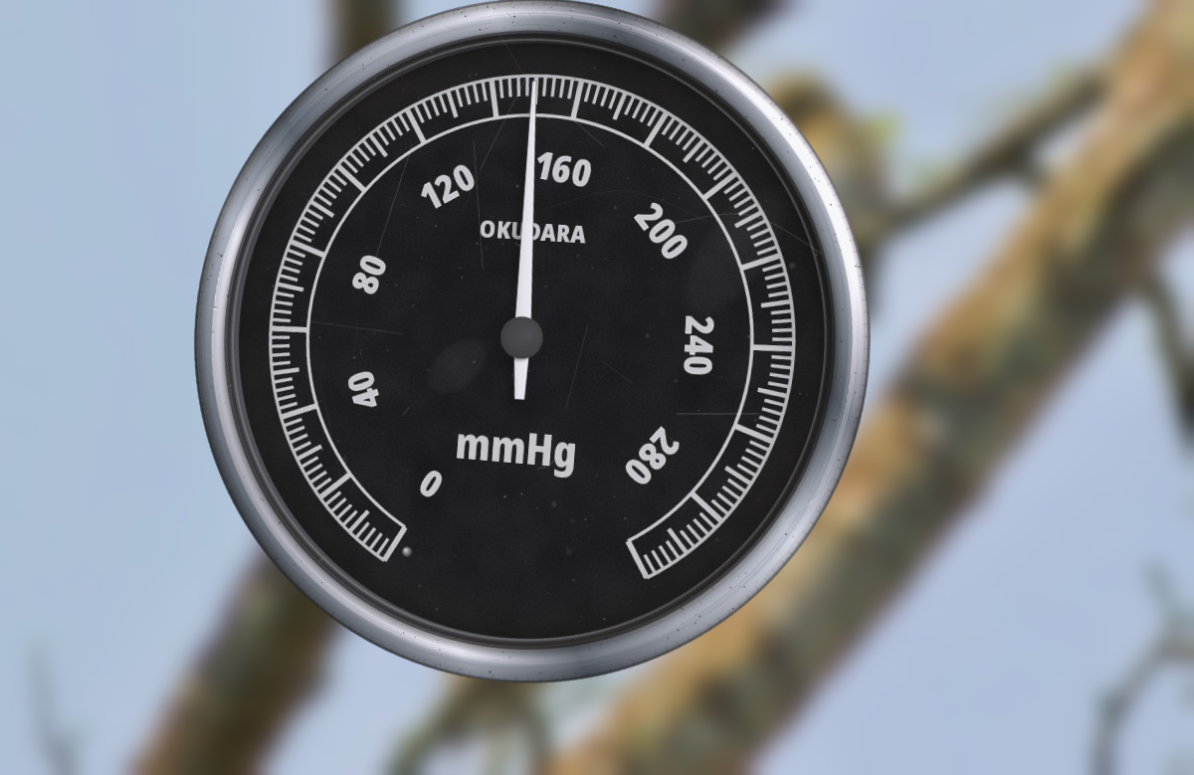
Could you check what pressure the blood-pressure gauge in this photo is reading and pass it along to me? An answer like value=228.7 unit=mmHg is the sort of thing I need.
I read value=150 unit=mmHg
